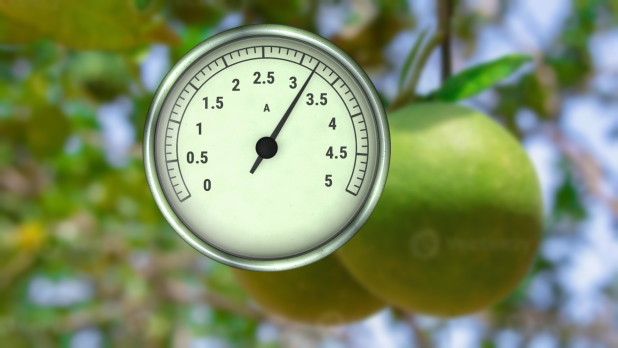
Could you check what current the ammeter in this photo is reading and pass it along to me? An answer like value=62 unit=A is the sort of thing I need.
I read value=3.2 unit=A
